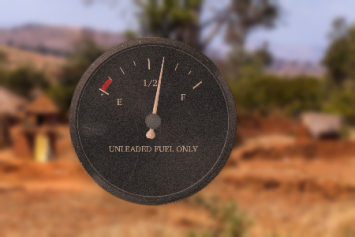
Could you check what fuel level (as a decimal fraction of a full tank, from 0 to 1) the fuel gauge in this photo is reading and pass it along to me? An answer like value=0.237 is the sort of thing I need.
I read value=0.625
